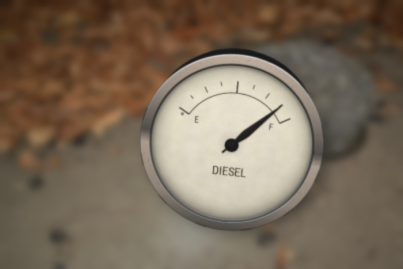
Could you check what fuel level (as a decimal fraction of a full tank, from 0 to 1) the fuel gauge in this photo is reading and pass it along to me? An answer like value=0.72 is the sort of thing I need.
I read value=0.875
